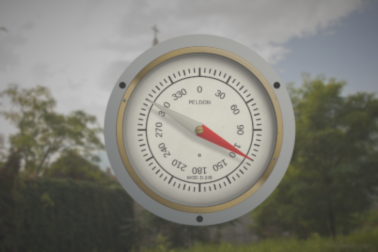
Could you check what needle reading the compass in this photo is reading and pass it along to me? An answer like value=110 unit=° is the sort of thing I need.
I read value=120 unit=°
